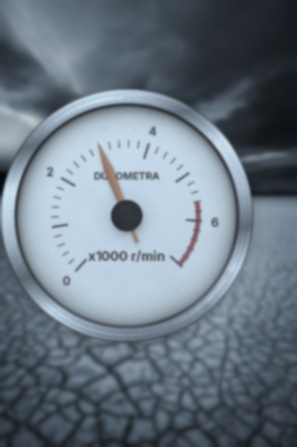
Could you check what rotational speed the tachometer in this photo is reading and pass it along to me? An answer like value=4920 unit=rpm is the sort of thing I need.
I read value=3000 unit=rpm
